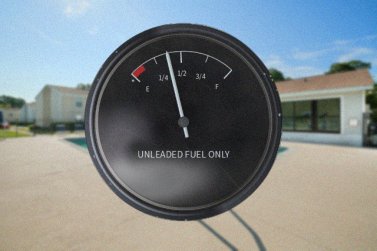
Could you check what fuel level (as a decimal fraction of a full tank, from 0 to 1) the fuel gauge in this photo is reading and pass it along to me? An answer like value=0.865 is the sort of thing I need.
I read value=0.375
